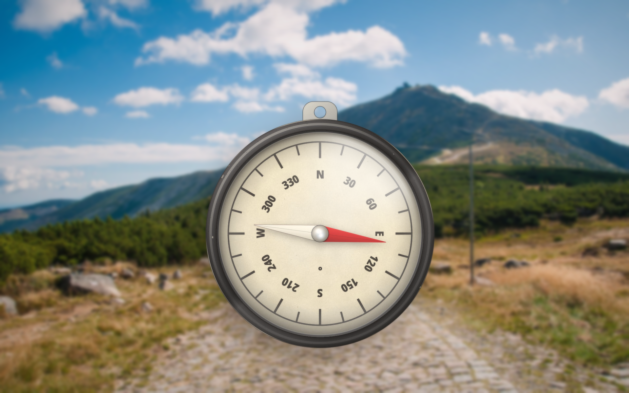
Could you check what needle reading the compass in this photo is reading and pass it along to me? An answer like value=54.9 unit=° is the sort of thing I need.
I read value=97.5 unit=°
